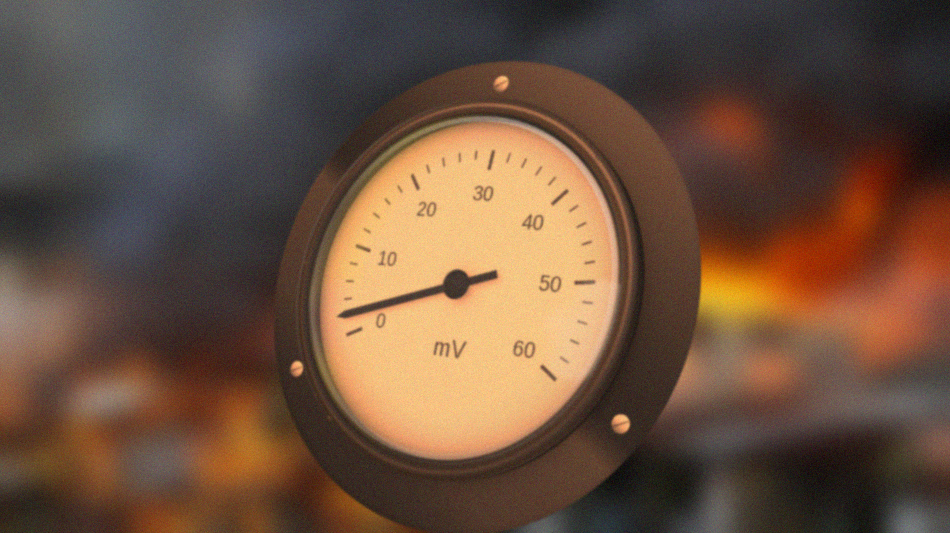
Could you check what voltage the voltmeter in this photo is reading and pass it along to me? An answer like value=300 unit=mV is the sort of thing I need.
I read value=2 unit=mV
